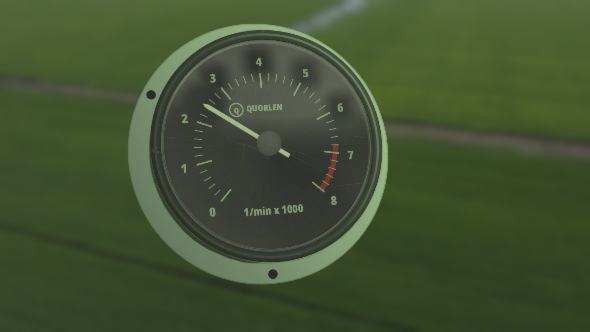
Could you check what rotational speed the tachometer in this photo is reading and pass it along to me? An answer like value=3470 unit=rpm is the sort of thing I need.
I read value=2400 unit=rpm
